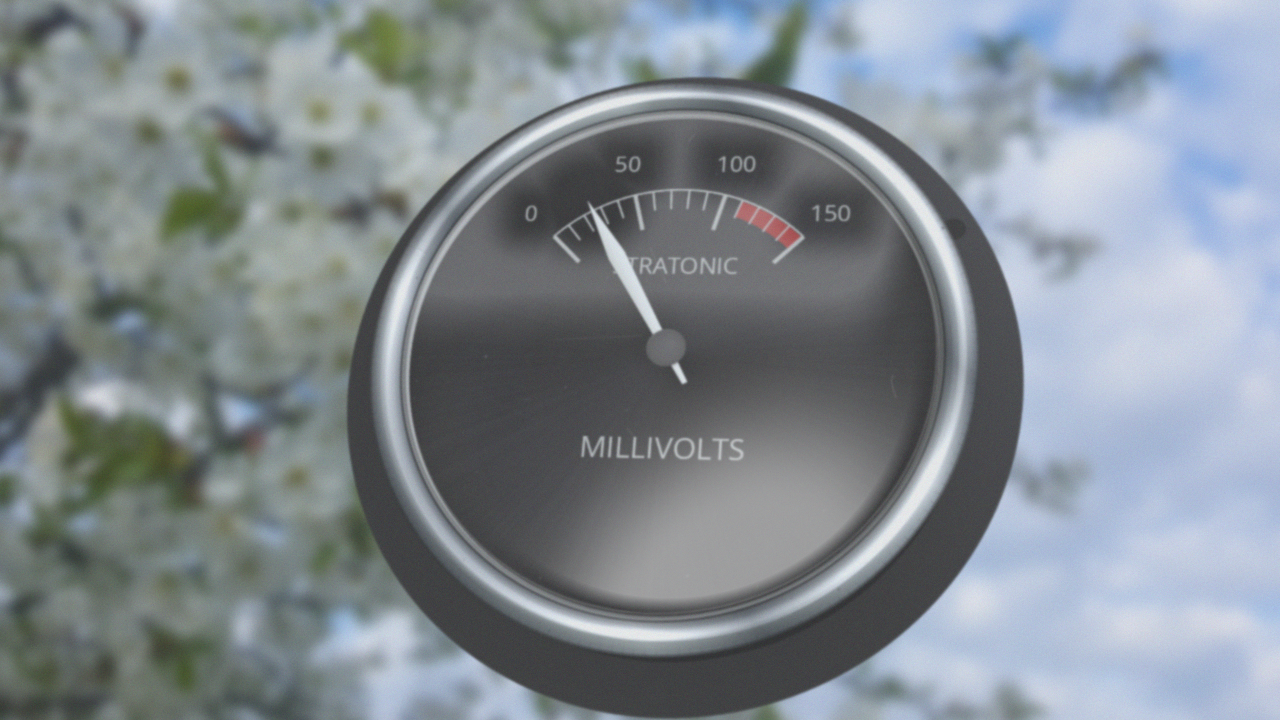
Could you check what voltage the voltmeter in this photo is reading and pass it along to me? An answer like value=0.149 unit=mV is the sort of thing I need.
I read value=25 unit=mV
